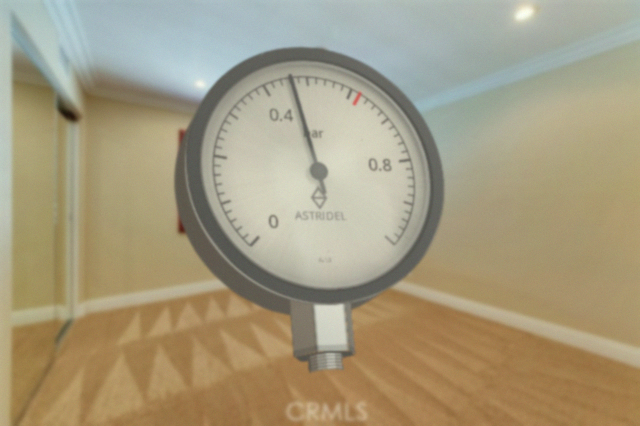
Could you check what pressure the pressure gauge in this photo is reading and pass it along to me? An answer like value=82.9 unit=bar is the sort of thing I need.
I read value=0.46 unit=bar
